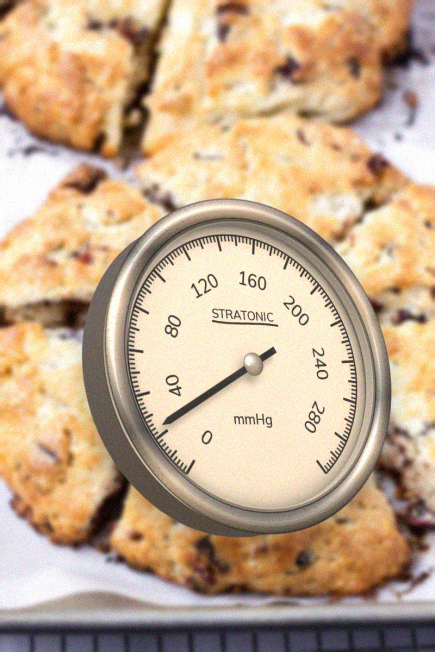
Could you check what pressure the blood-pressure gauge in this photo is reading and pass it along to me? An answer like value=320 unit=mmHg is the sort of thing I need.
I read value=24 unit=mmHg
